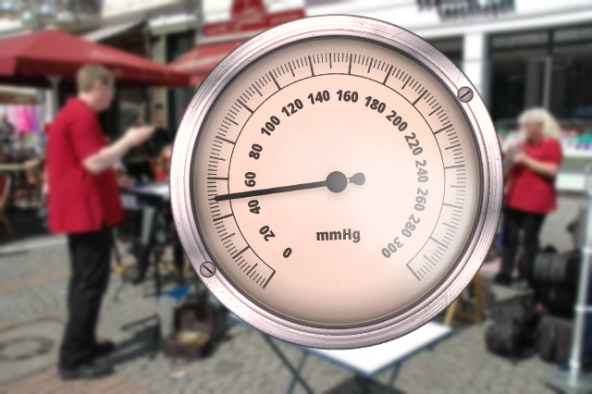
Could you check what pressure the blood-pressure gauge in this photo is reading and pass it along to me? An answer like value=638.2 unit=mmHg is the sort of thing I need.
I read value=50 unit=mmHg
